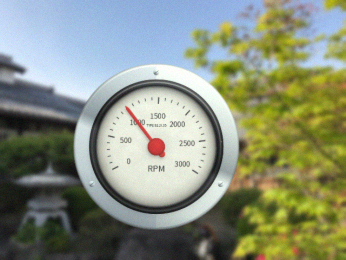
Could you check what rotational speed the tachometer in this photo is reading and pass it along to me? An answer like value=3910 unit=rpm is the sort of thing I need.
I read value=1000 unit=rpm
